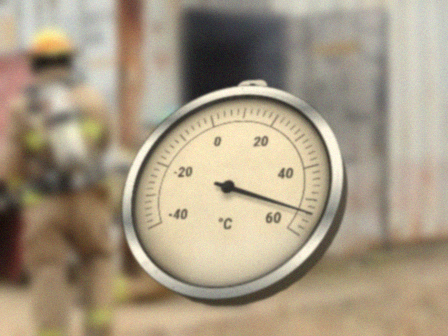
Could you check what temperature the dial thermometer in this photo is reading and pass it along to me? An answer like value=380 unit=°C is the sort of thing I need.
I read value=54 unit=°C
